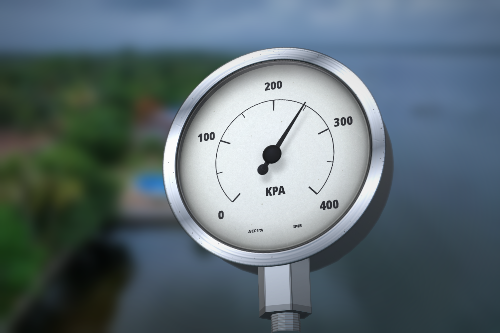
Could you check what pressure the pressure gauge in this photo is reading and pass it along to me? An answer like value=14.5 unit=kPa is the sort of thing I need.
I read value=250 unit=kPa
